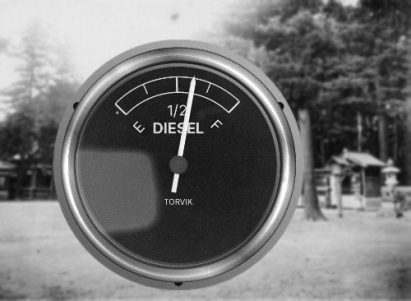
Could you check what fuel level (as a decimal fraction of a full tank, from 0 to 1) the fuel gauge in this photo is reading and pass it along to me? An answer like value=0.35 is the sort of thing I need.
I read value=0.625
